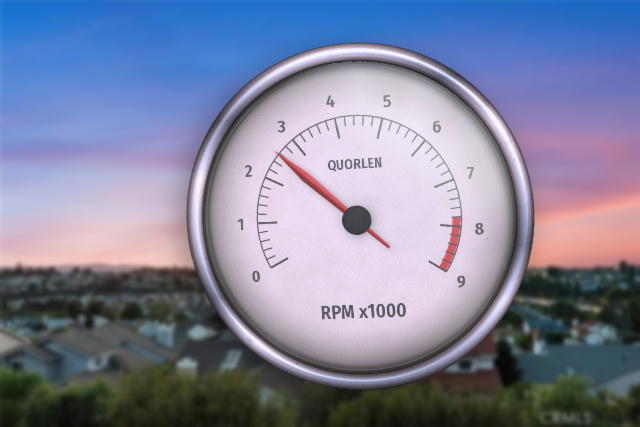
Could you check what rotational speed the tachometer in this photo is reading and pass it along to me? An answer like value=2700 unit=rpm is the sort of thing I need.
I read value=2600 unit=rpm
